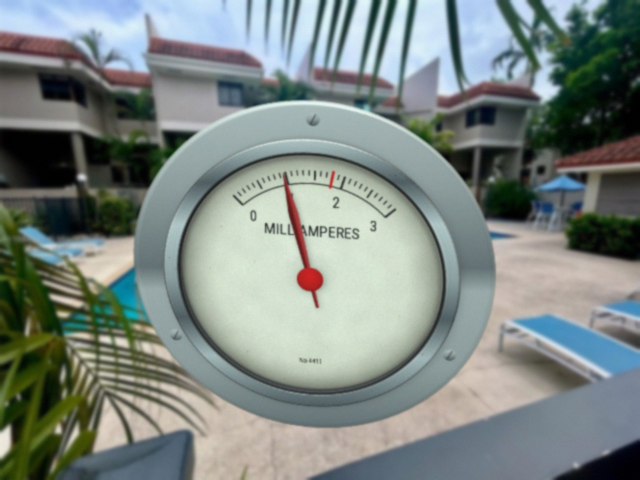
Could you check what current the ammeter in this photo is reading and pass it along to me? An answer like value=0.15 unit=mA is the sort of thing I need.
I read value=1 unit=mA
